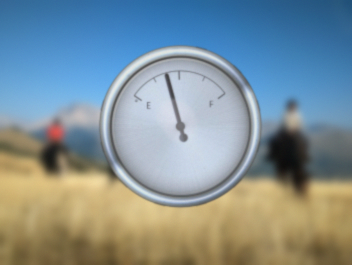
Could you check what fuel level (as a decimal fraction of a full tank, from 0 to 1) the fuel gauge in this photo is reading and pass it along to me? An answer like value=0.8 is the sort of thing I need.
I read value=0.375
